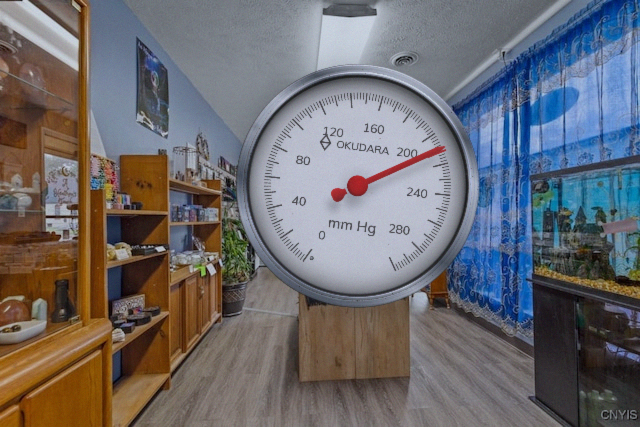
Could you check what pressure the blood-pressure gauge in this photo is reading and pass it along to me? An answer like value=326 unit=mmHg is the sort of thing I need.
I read value=210 unit=mmHg
